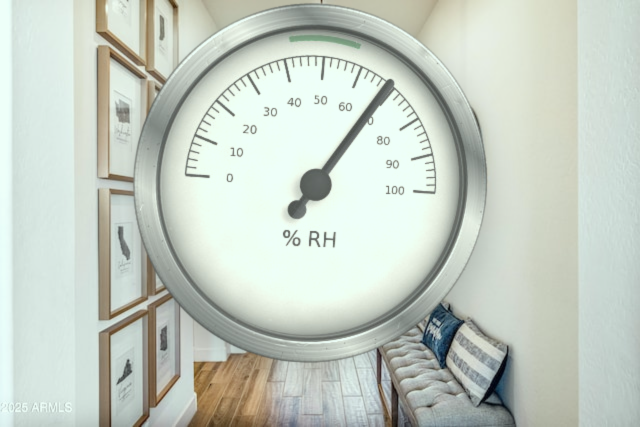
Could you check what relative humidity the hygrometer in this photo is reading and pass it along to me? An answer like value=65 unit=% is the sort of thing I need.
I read value=68 unit=%
